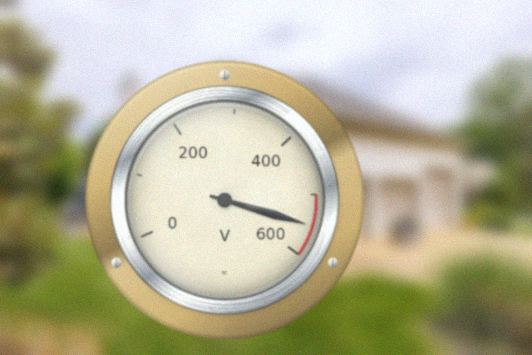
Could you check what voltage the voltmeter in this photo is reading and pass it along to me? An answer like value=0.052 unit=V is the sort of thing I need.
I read value=550 unit=V
